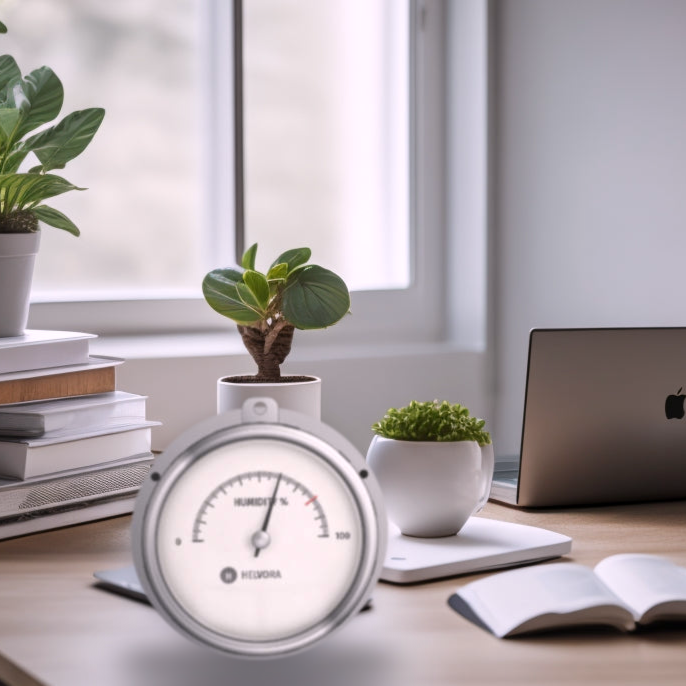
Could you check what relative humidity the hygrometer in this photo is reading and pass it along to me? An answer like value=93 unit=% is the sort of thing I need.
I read value=60 unit=%
